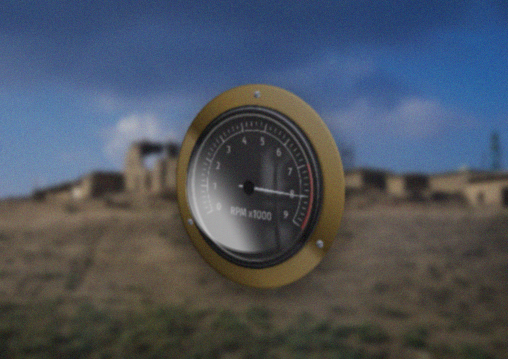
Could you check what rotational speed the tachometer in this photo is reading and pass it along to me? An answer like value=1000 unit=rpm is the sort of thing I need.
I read value=8000 unit=rpm
